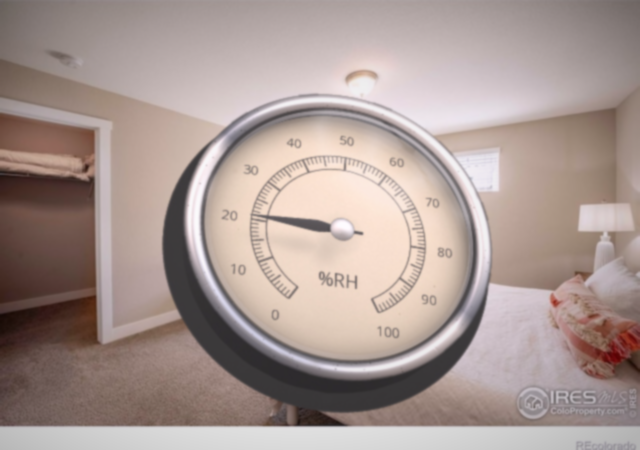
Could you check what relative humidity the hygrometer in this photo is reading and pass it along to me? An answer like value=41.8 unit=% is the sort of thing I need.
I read value=20 unit=%
